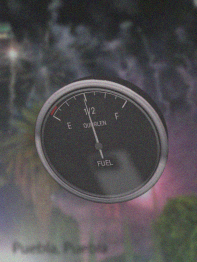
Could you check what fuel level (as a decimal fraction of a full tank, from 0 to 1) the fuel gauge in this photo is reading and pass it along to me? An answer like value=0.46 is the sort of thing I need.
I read value=0.5
